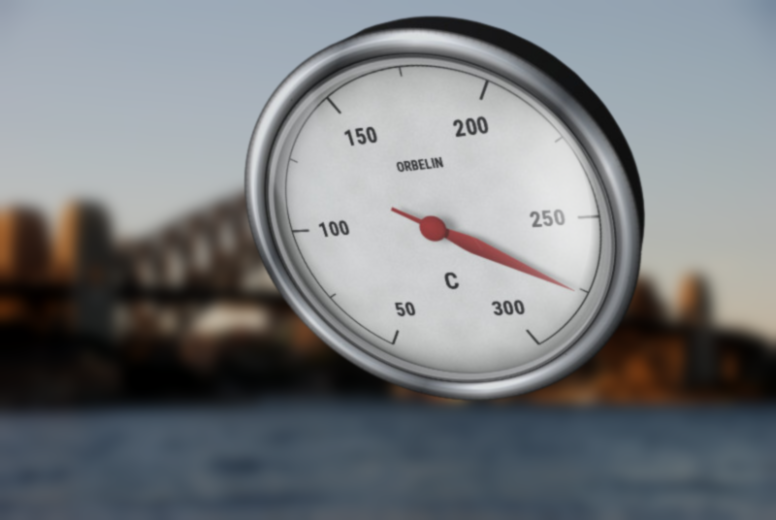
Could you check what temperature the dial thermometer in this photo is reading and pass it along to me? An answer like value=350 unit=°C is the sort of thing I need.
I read value=275 unit=°C
